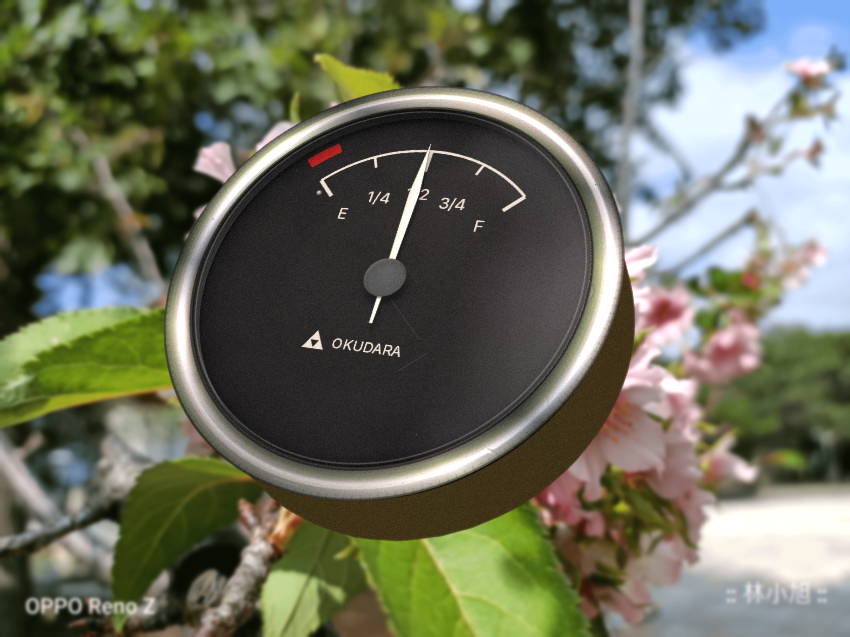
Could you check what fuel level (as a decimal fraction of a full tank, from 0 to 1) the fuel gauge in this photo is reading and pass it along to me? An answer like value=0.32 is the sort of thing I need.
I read value=0.5
